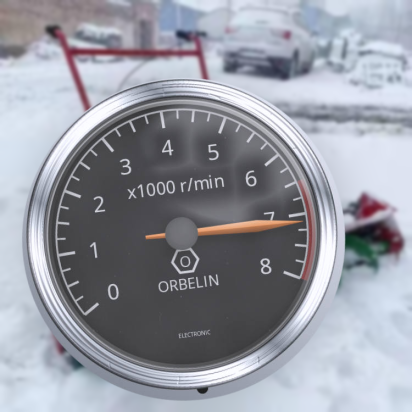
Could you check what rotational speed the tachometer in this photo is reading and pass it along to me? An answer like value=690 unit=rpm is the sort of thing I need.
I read value=7125 unit=rpm
